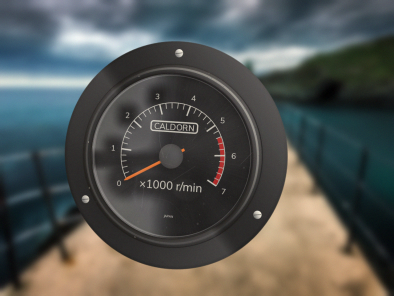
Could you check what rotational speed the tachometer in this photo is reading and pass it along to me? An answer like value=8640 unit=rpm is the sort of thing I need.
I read value=0 unit=rpm
